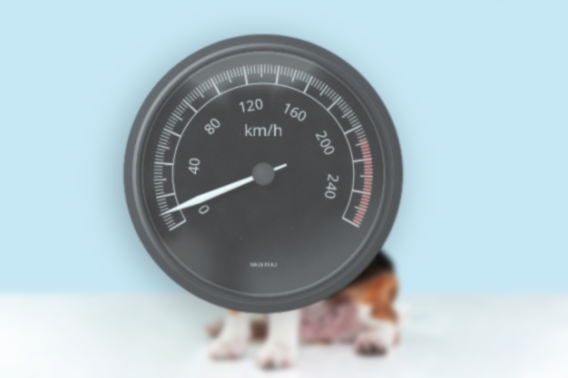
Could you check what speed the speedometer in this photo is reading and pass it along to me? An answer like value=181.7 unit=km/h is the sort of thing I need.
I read value=10 unit=km/h
